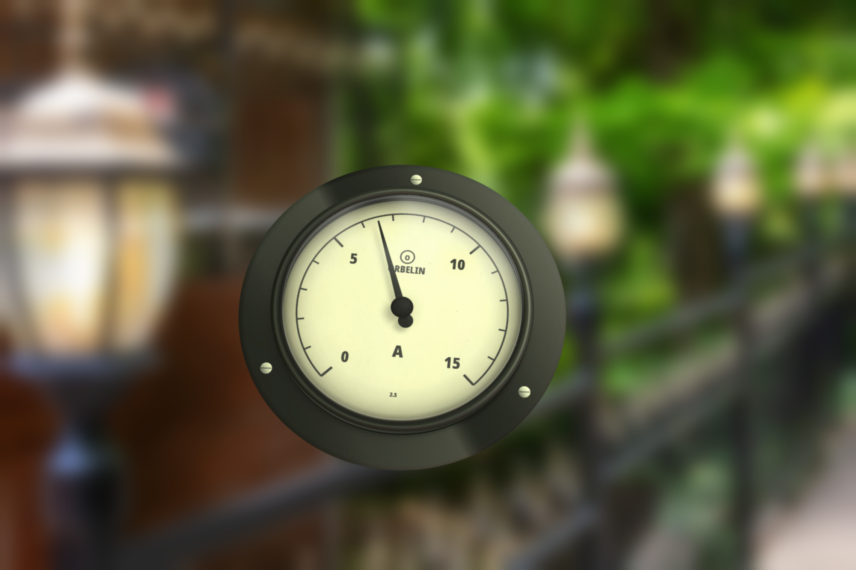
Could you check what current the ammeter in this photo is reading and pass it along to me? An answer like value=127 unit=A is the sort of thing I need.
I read value=6.5 unit=A
